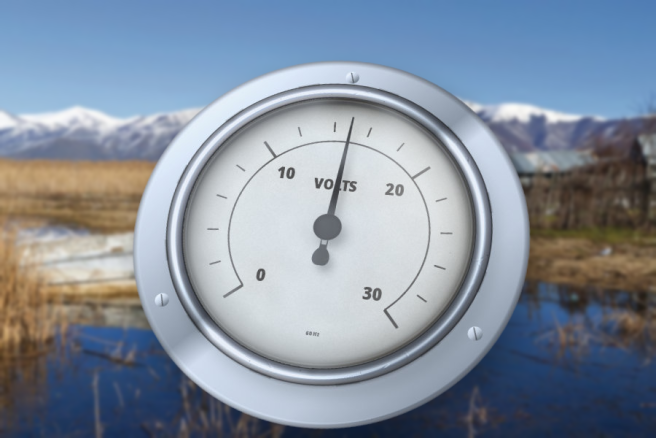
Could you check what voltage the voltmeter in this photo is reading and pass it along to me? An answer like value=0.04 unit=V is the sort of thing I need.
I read value=15 unit=V
